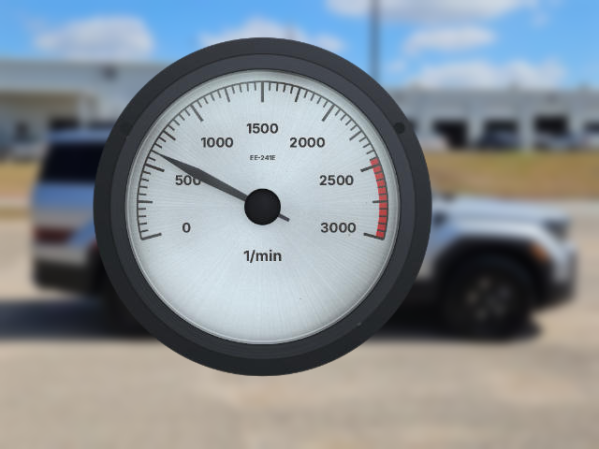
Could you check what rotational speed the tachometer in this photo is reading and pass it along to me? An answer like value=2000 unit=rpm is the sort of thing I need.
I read value=600 unit=rpm
